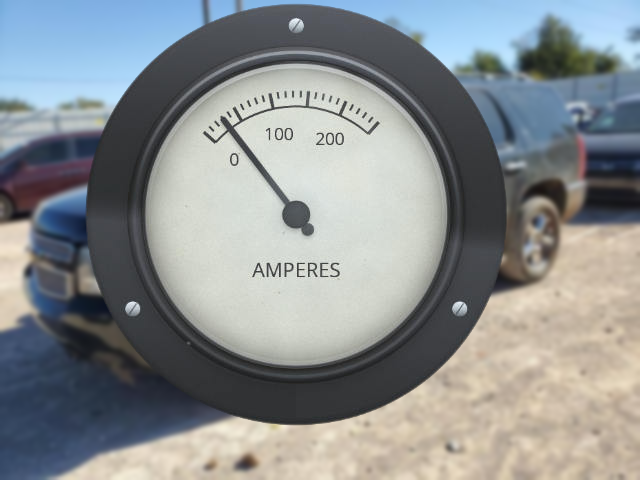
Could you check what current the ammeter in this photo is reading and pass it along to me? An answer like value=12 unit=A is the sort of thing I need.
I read value=30 unit=A
